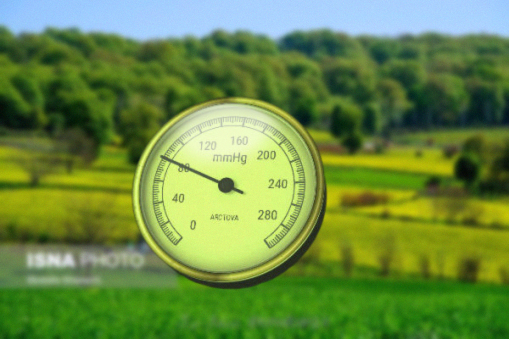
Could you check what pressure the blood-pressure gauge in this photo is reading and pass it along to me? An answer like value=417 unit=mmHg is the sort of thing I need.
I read value=80 unit=mmHg
